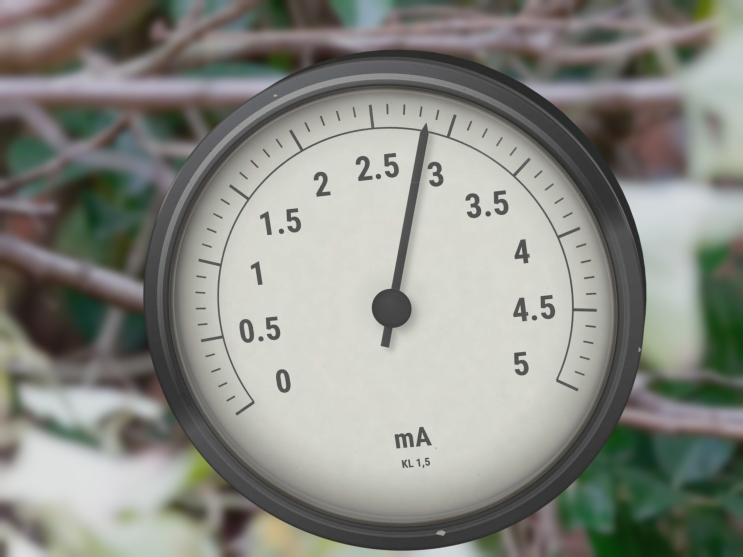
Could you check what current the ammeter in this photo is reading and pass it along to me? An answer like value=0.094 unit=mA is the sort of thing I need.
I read value=2.85 unit=mA
